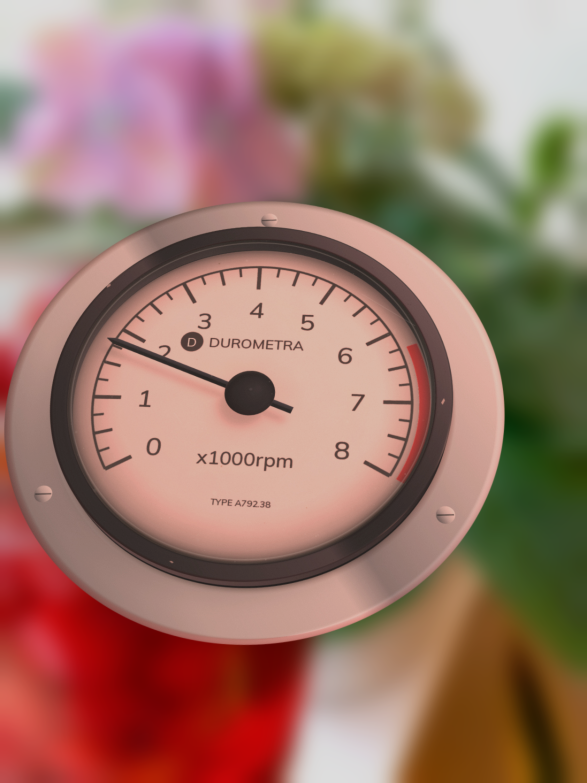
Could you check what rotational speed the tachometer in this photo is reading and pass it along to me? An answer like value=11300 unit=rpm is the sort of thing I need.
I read value=1750 unit=rpm
